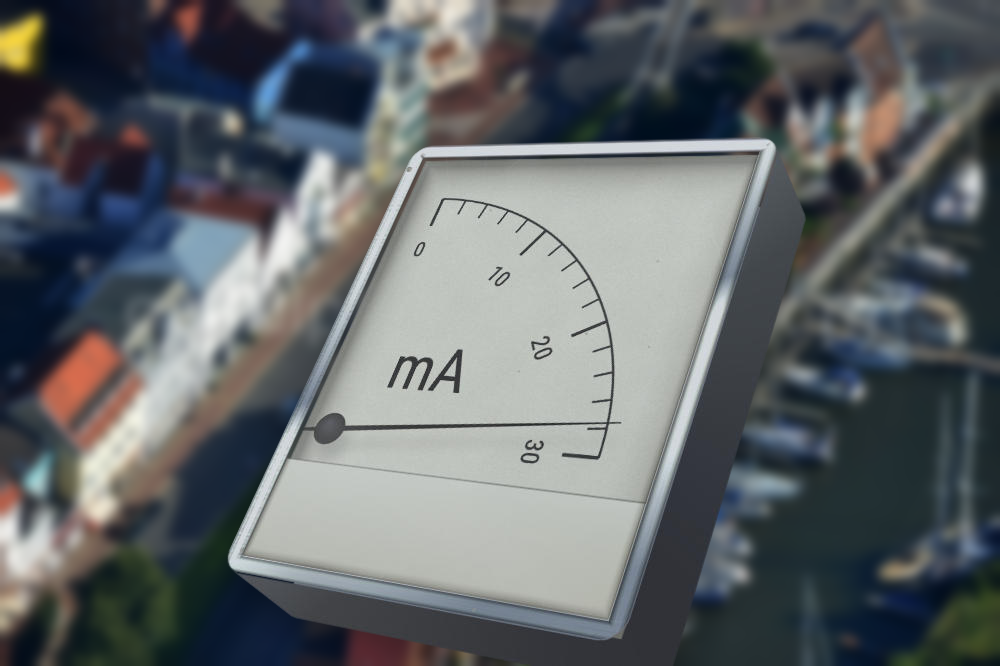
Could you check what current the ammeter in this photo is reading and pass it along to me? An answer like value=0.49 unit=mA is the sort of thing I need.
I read value=28 unit=mA
